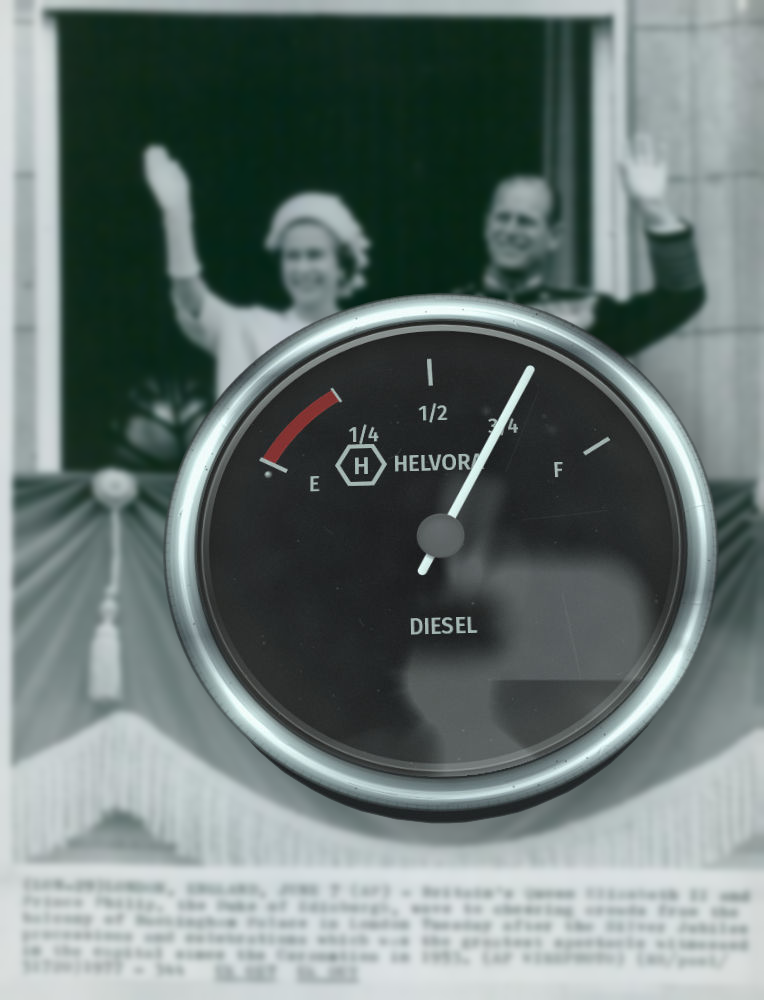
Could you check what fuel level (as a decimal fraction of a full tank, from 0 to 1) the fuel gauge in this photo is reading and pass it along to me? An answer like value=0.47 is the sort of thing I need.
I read value=0.75
